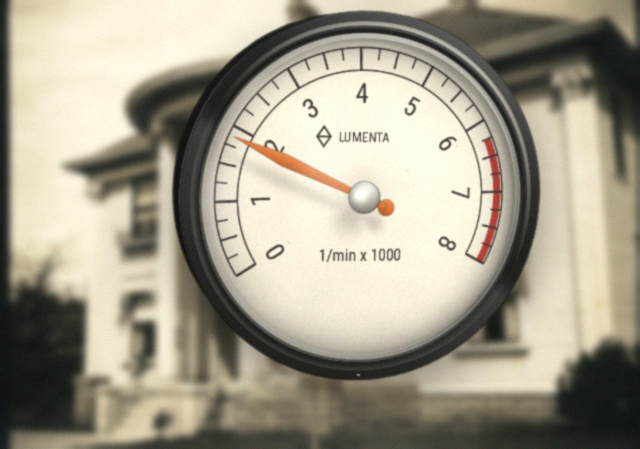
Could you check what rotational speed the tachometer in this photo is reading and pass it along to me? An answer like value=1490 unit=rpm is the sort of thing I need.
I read value=1875 unit=rpm
